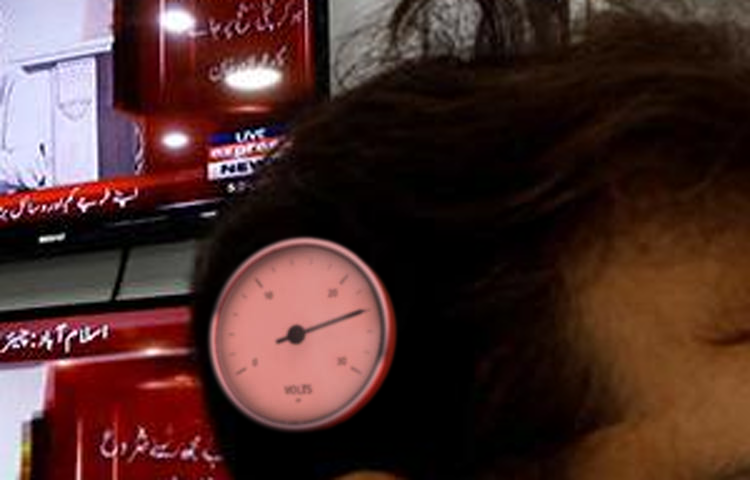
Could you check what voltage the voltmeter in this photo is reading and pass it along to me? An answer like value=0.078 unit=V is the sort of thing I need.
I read value=24 unit=V
